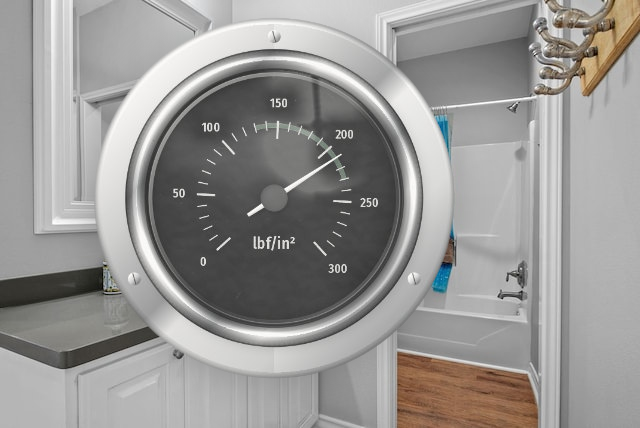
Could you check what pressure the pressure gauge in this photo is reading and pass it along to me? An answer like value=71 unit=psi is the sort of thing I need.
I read value=210 unit=psi
